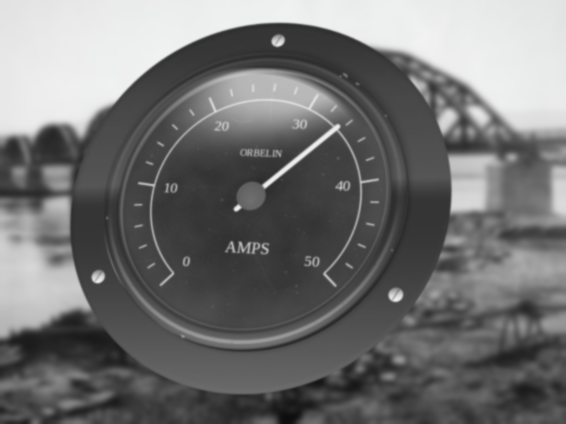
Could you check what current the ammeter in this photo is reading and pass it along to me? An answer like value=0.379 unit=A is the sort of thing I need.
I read value=34 unit=A
